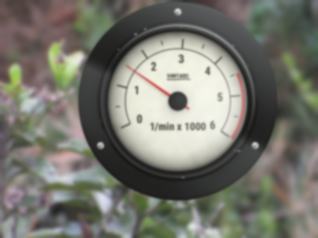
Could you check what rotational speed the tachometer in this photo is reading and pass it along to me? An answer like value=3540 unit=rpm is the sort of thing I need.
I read value=1500 unit=rpm
